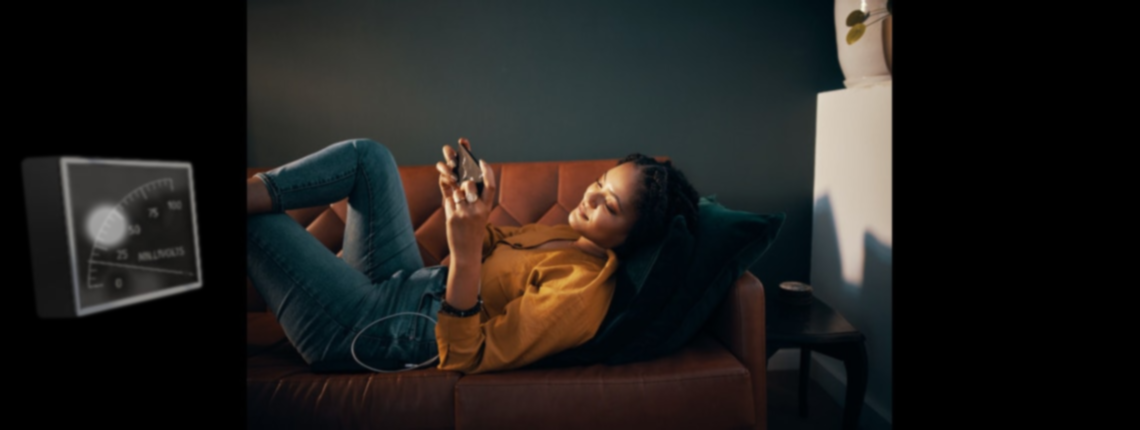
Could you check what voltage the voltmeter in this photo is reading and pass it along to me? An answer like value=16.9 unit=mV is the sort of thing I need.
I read value=15 unit=mV
